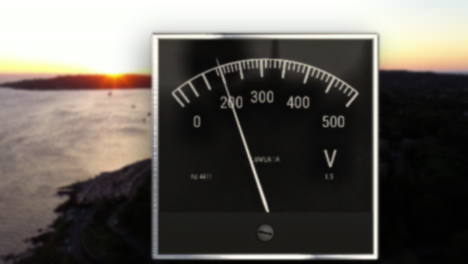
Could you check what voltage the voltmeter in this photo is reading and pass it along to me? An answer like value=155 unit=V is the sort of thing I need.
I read value=200 unit=V
